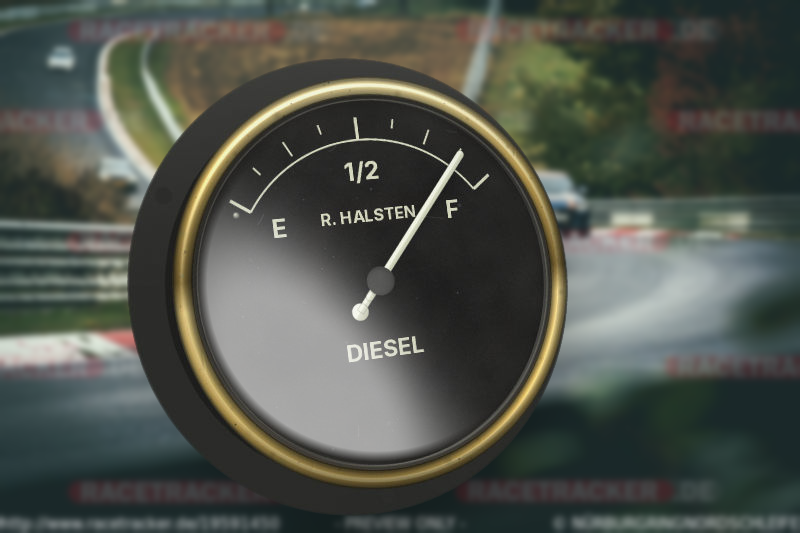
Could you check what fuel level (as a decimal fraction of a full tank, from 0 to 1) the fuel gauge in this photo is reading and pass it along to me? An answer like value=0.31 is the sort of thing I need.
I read value=0.875
